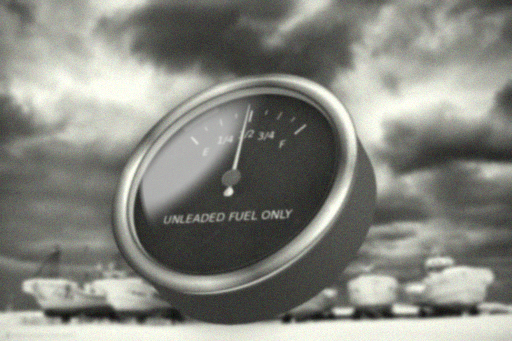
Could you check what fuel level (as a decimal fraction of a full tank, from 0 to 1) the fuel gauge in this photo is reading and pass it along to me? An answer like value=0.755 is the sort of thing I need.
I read value=0.5
